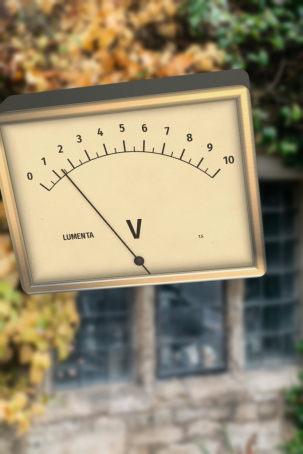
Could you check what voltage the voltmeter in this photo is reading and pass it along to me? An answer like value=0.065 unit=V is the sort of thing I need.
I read value=1.5 unit=V
